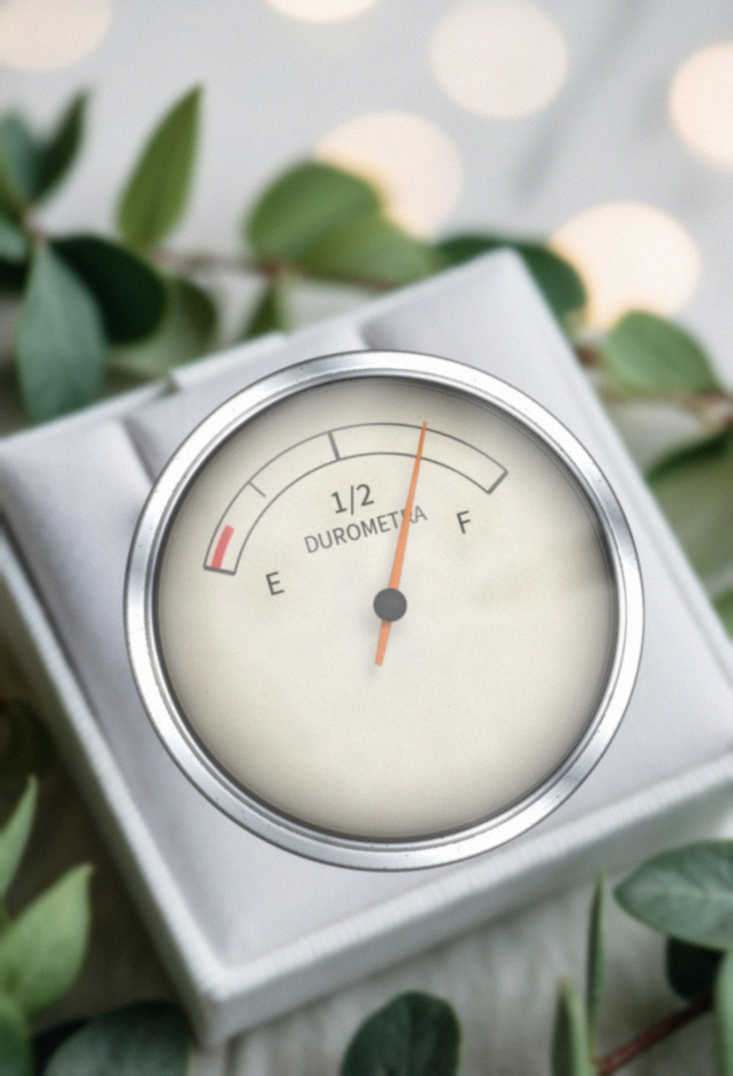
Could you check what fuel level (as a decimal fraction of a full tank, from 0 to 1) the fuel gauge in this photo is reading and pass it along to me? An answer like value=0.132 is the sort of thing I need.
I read value=0.75
